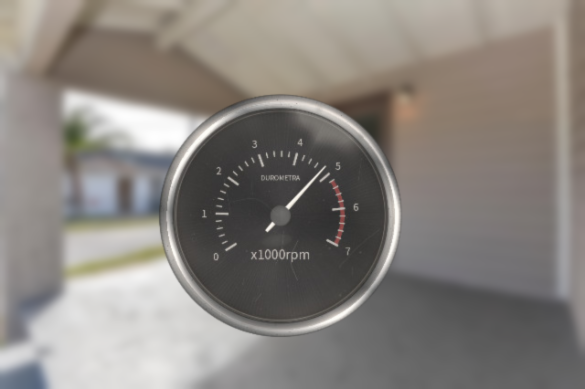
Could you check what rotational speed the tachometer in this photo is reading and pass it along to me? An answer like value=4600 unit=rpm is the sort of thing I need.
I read value=4800 unit=rpm
